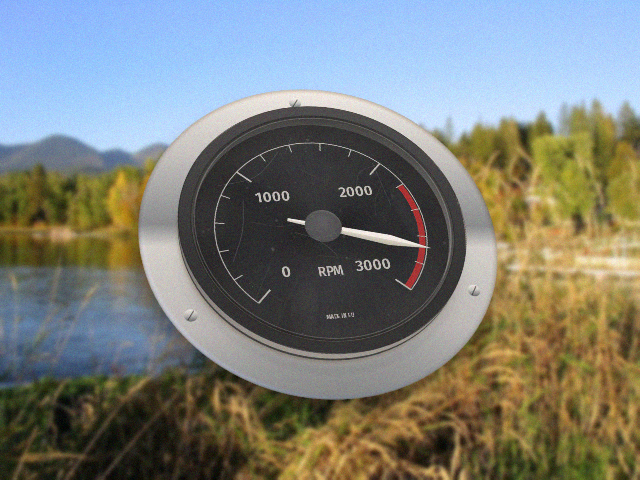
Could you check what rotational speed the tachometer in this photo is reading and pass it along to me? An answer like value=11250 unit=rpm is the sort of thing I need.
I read value=2700 unit=rpm
